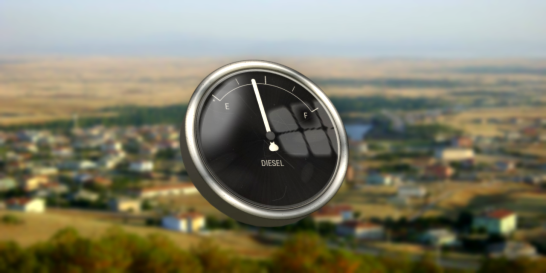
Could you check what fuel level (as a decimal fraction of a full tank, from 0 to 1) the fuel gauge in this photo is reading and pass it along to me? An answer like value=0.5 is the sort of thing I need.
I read value=0.375
